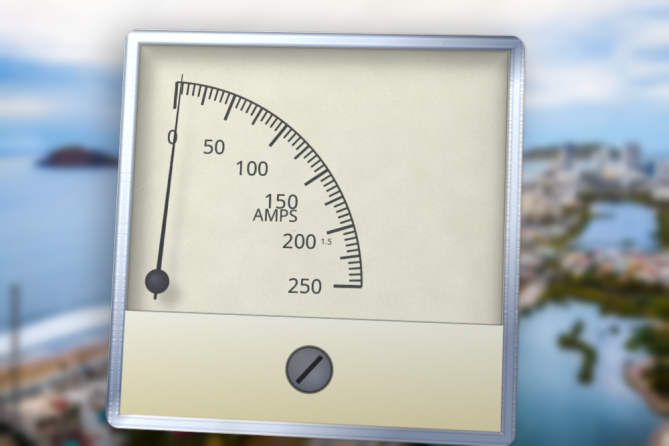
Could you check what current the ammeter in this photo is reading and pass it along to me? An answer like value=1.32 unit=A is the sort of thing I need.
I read value=5 unit=A
